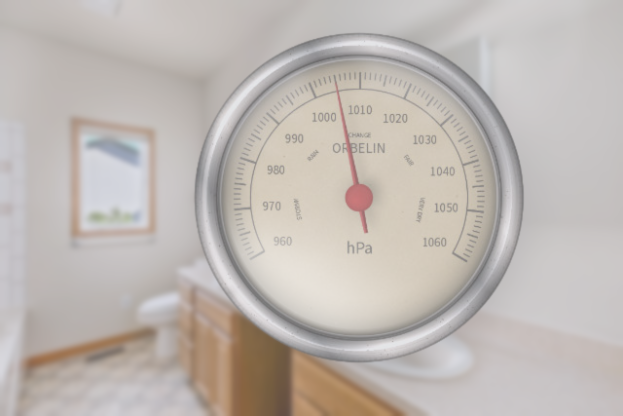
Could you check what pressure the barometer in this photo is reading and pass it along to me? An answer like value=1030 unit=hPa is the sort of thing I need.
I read value=1005 unit=hPa
